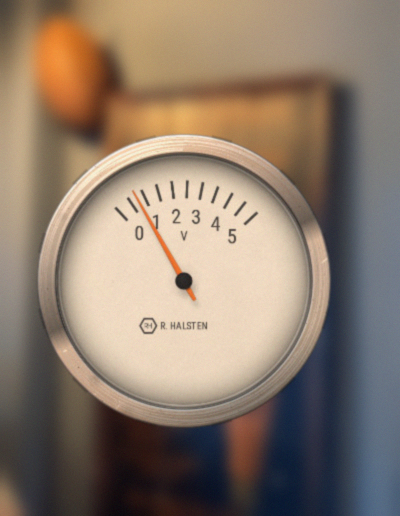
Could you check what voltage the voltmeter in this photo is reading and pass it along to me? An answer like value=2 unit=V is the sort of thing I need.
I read value=0.75 unit=V
